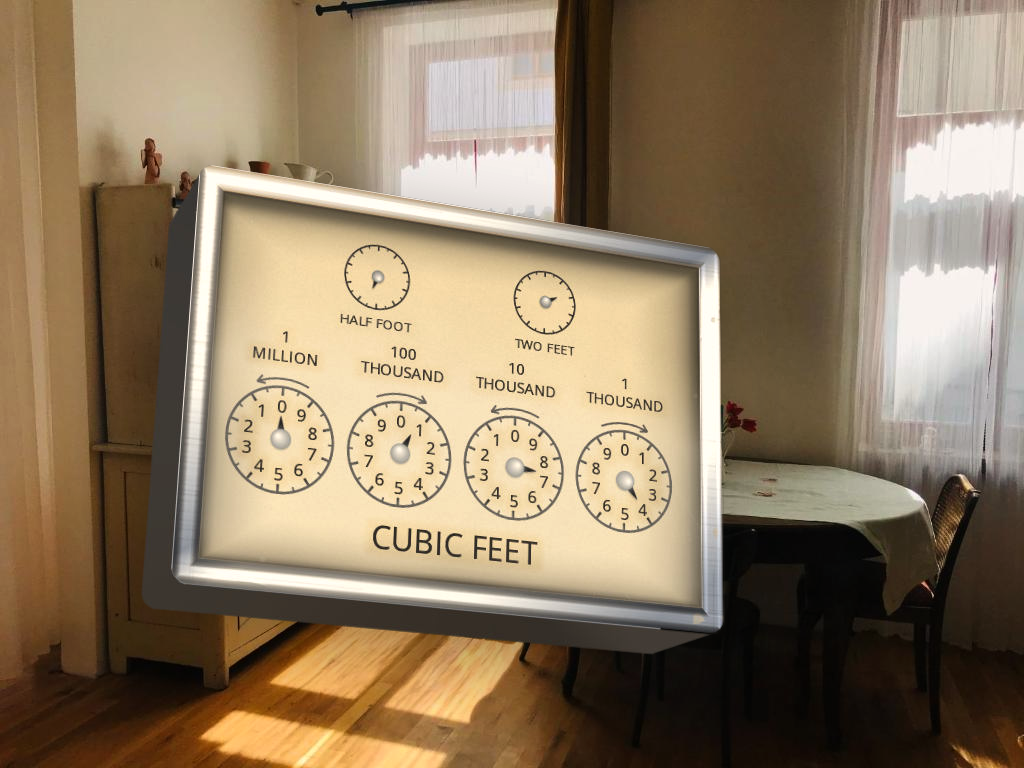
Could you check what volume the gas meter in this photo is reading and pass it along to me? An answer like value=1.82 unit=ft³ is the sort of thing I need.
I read value=7400 unit=ft³
